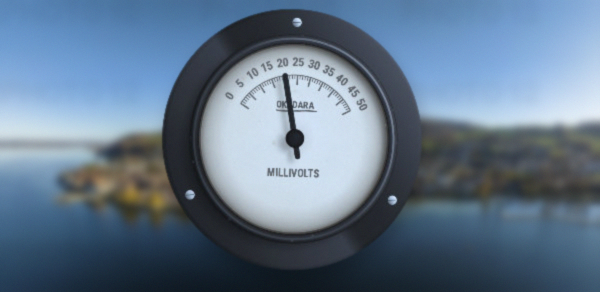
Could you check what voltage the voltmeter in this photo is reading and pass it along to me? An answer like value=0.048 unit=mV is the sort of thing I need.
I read value=20 unit=mV
